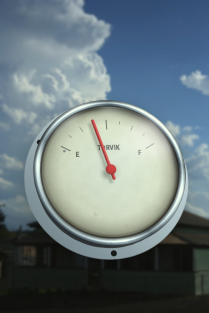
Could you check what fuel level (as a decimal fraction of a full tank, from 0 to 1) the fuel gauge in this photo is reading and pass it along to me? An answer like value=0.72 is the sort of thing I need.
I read value=0.375
